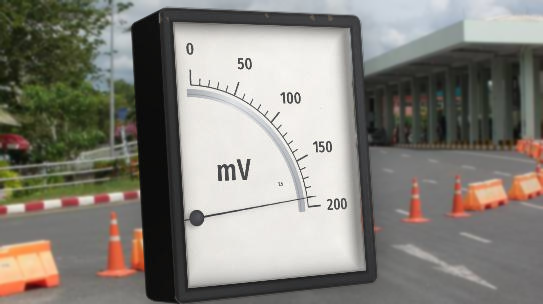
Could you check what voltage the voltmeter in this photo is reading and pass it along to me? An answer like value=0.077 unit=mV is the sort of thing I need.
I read value=190 unit=mV
